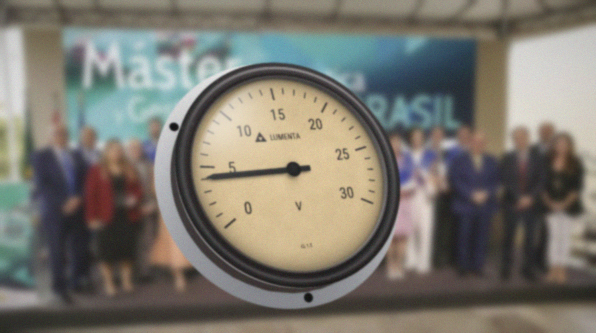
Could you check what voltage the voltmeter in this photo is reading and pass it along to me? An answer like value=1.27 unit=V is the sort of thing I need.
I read value=4 unit=V
